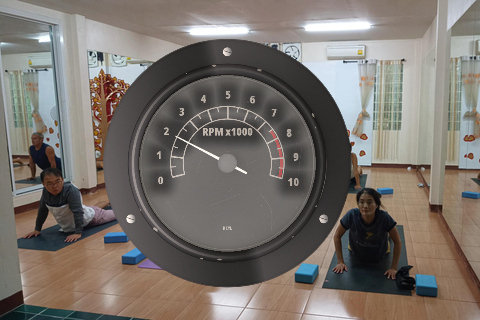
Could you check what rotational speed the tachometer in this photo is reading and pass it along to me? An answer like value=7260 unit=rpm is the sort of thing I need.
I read value=2000 unit=rpm
